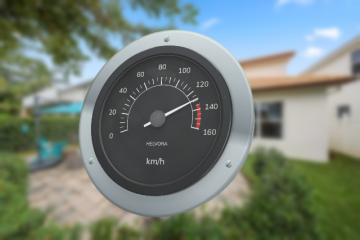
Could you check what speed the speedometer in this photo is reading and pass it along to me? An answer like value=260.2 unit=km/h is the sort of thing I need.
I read value=130 unit=km/h
